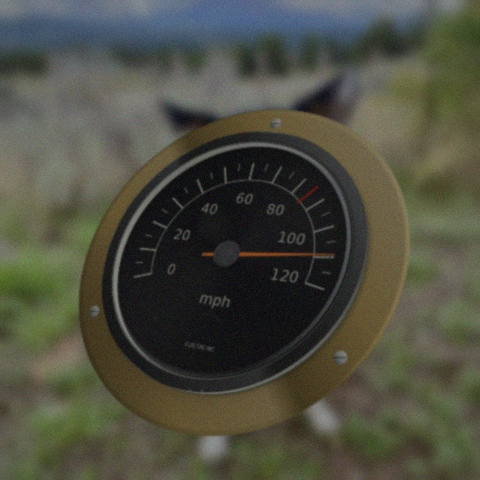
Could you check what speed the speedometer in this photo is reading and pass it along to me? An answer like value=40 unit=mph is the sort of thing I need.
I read value=110 unit=mph
